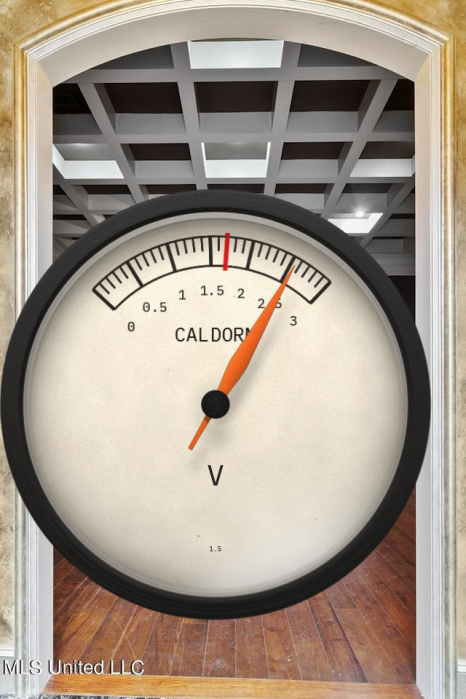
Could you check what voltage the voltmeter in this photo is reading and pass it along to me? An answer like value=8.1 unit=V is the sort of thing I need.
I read value=2.55 unit=V
